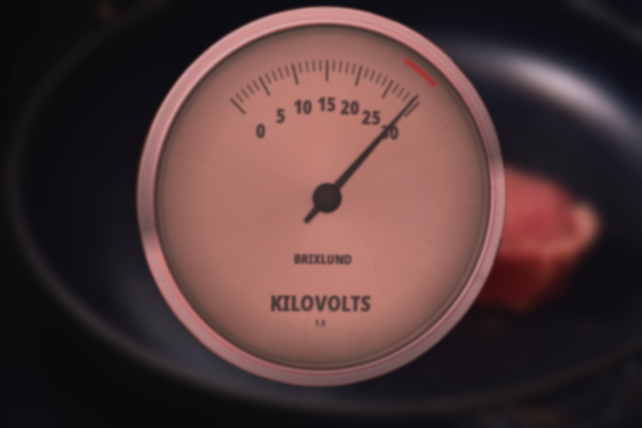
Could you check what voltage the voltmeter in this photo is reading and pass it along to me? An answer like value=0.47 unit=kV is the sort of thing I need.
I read value=29 unit=kV
